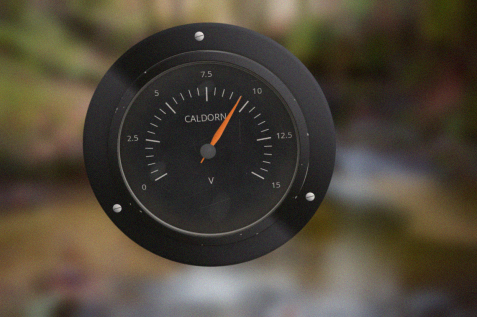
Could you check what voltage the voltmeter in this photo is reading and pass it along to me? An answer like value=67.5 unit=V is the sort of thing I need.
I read value=9.5 unit=V
